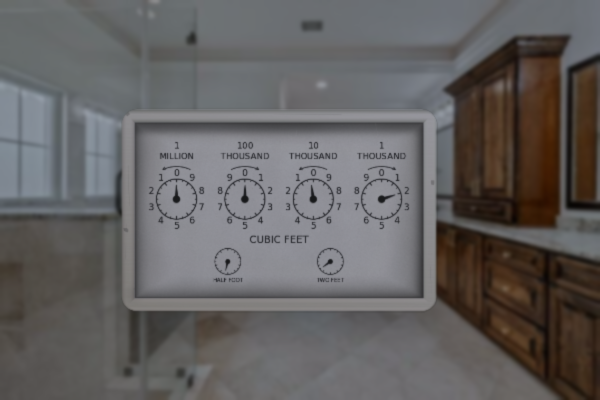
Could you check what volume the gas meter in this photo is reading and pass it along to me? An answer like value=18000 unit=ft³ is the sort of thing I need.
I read value=200 unit=ft³
